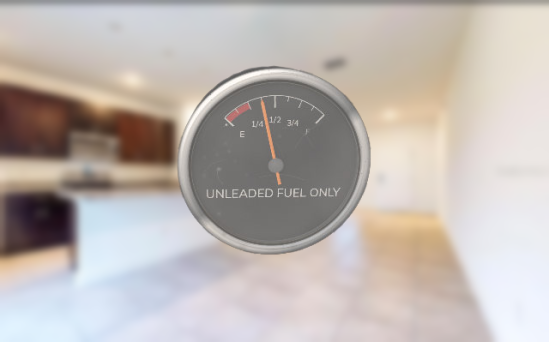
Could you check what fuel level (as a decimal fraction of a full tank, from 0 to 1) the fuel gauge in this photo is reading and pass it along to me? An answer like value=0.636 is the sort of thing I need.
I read value=0.375
